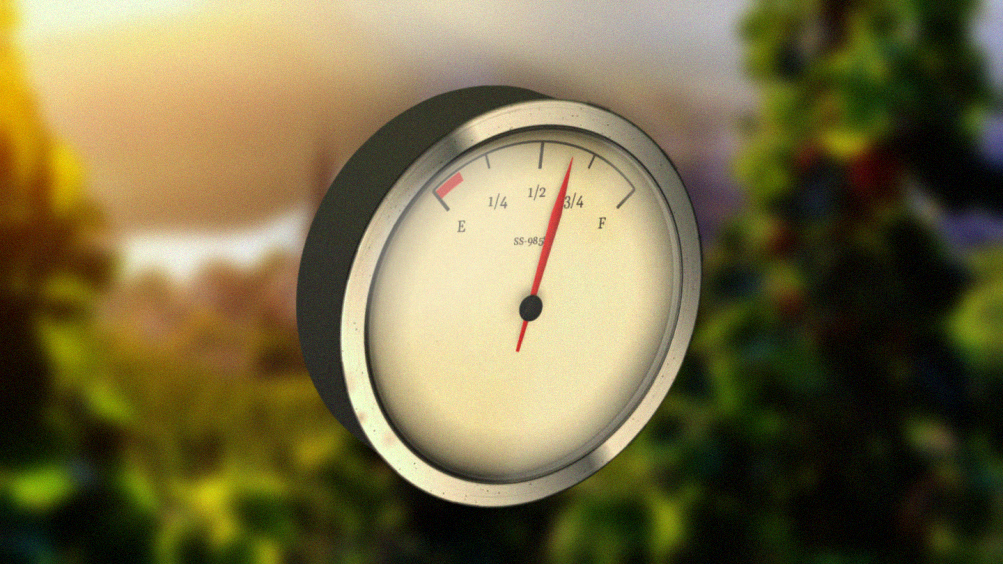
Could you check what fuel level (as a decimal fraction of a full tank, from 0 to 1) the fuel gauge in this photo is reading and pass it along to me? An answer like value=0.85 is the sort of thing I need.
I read value=0.625
